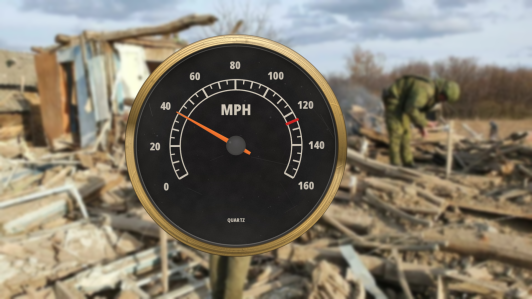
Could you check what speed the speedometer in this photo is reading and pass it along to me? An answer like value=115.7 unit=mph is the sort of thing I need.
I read value=40 unit=mph
